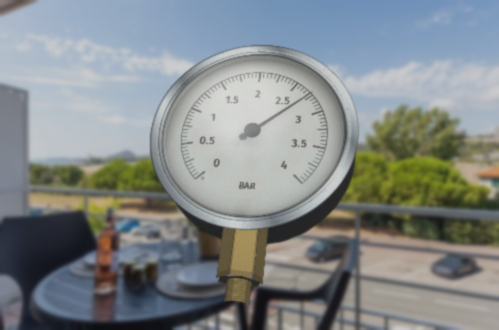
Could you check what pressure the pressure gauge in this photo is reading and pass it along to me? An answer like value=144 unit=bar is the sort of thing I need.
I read value=2.75 unit=bar
